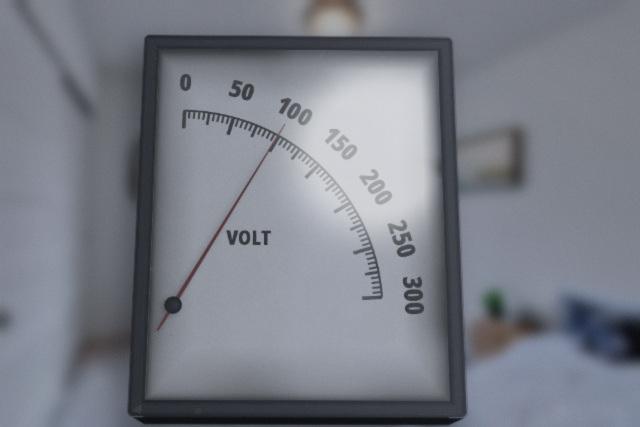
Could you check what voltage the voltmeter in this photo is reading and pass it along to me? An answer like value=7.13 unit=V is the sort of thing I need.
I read value=100 unit=V
